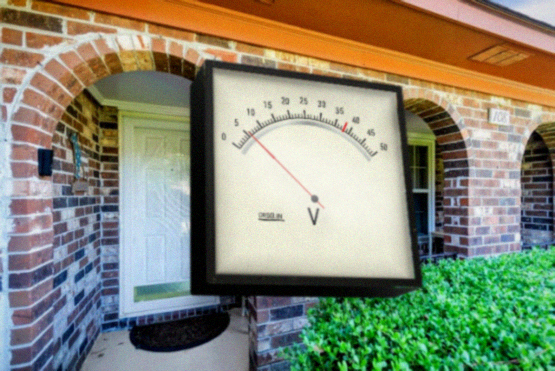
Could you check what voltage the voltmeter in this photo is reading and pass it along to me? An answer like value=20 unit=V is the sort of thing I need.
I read value=5 unit=V
